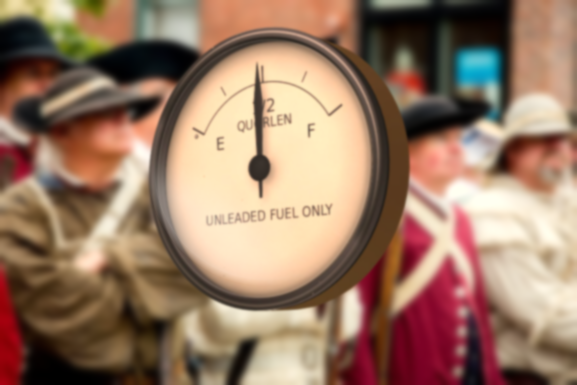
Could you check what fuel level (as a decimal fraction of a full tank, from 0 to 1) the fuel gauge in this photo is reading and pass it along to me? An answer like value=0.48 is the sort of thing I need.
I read value=0.5
